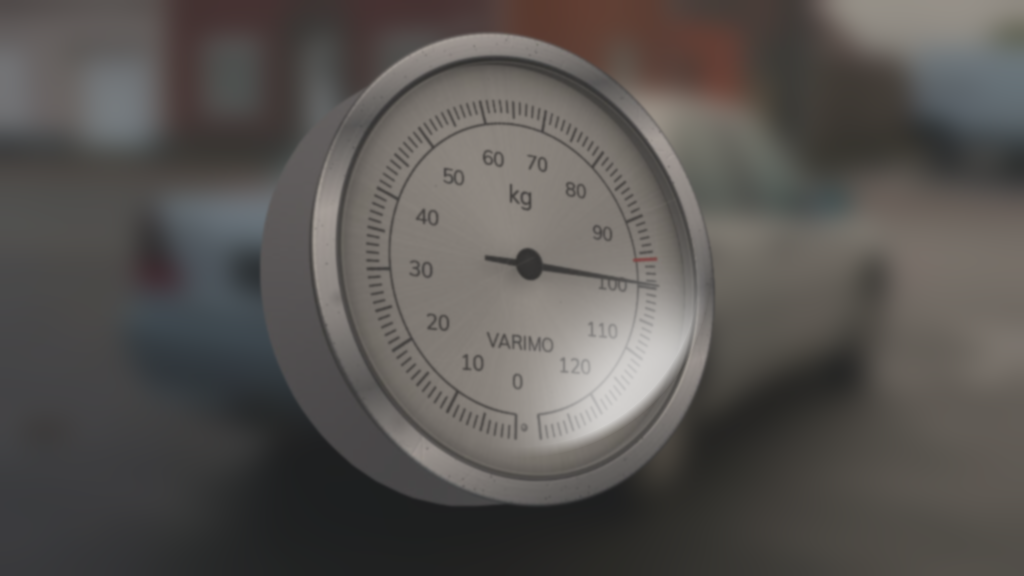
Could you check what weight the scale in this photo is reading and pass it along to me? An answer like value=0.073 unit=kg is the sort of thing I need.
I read value=100 unit=kg
